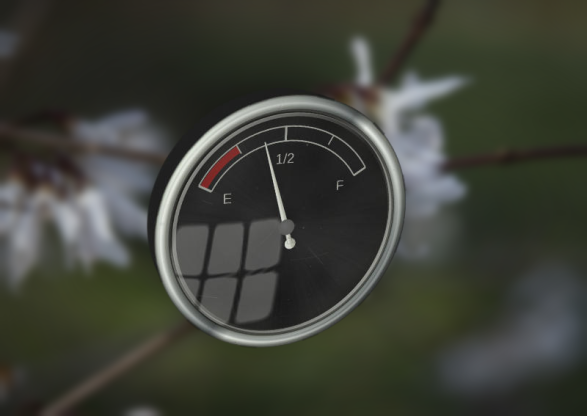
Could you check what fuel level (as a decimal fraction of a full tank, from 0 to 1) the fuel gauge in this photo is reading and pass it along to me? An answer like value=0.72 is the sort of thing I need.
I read value=0.375
